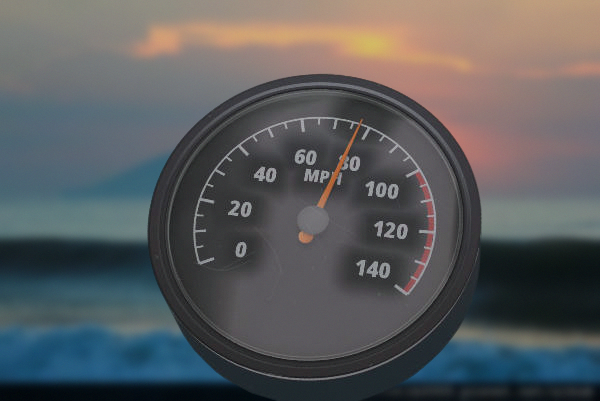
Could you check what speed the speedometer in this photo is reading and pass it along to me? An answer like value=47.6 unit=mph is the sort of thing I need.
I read value=77.5 unit=mph
